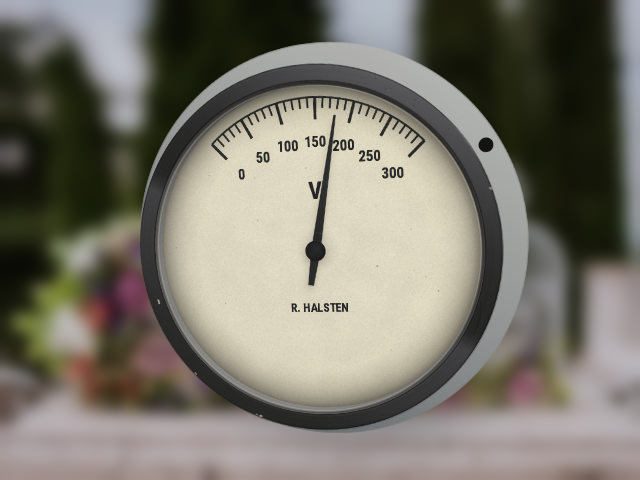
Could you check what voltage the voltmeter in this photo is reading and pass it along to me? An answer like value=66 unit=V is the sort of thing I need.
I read value=180 unit=V
